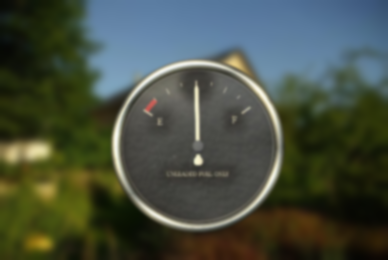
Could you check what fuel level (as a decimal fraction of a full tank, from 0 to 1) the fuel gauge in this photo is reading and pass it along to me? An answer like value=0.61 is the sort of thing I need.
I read value=0.5
